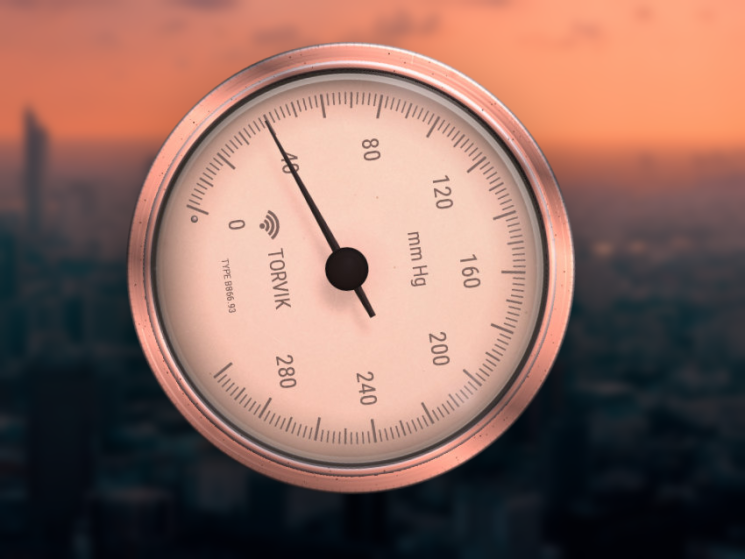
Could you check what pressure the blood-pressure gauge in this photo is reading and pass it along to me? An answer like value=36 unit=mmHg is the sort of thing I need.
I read value=40 unit=mmHg
